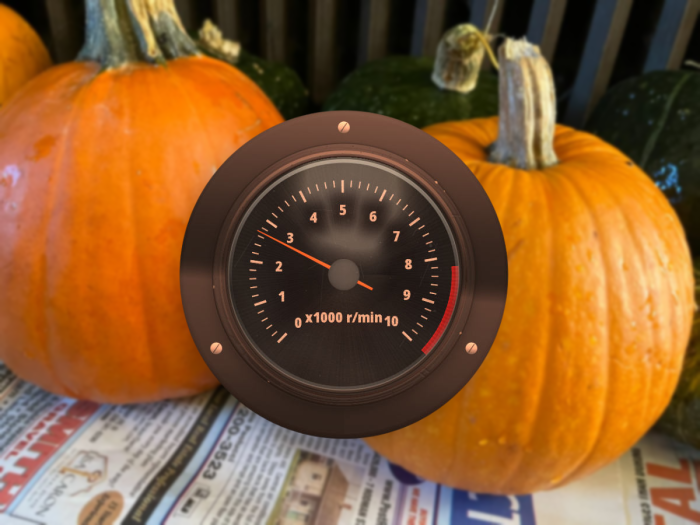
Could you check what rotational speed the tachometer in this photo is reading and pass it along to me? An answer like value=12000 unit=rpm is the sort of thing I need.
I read value=2700 unit=rpm
